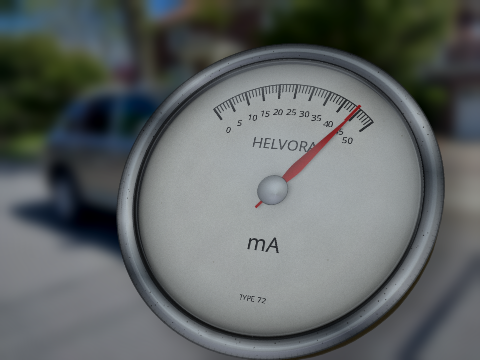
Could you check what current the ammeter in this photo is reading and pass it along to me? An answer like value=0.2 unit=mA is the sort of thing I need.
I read value=45 unit=mA
